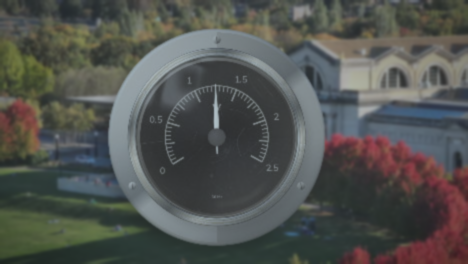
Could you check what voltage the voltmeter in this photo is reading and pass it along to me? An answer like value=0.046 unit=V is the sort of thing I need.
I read value=1.25 unit=V
